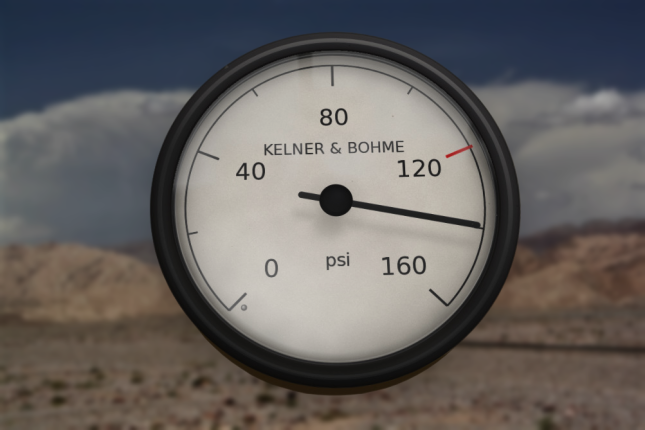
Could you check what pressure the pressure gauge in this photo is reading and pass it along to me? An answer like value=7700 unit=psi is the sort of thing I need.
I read value=140 unit=psi
